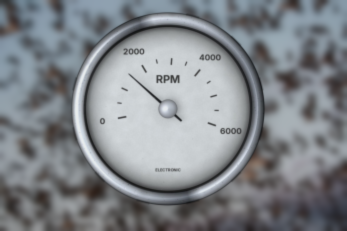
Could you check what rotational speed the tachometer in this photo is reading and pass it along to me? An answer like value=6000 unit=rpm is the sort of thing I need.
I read value=1500 unit=rpm
